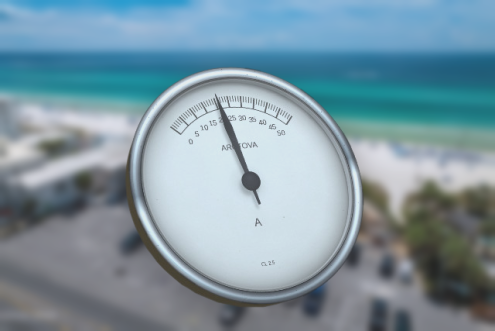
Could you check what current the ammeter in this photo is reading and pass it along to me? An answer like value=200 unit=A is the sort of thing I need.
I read value=20 unit=A
